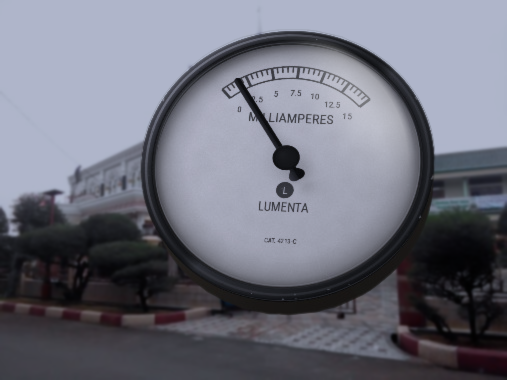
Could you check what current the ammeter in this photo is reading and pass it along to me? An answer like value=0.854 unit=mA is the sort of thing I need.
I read value=1.5 unit=mA
